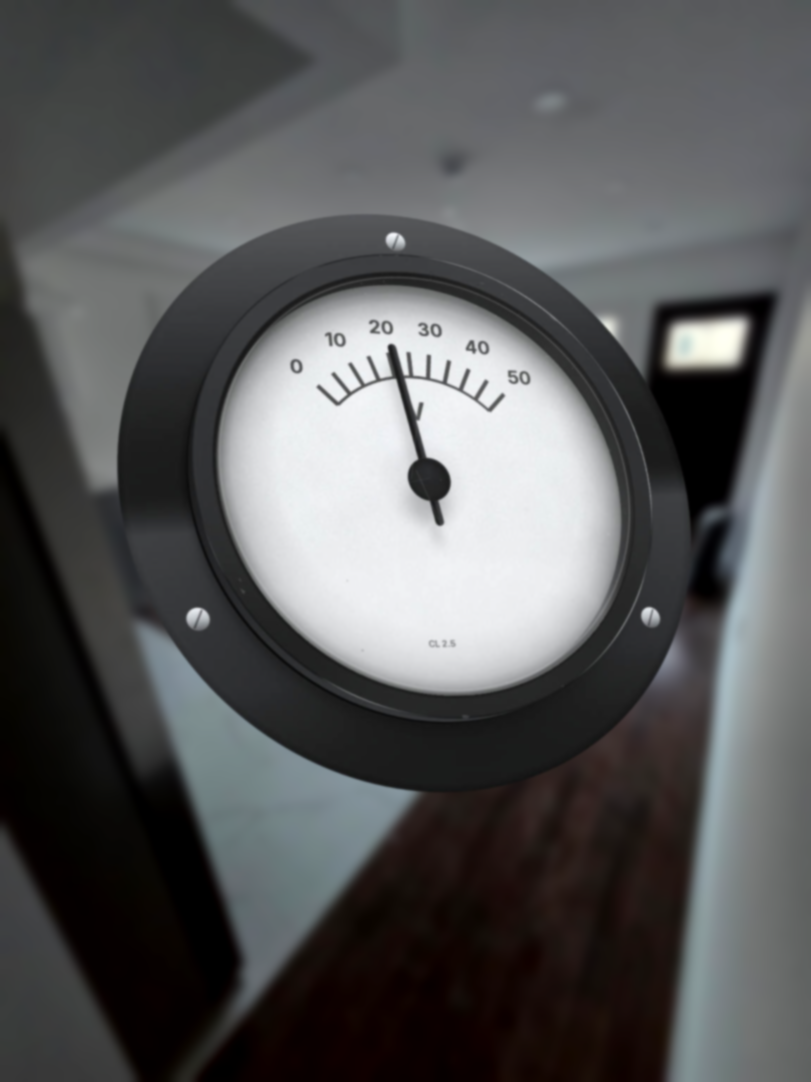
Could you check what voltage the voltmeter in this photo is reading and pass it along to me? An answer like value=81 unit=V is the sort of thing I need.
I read value=20 unit=V
